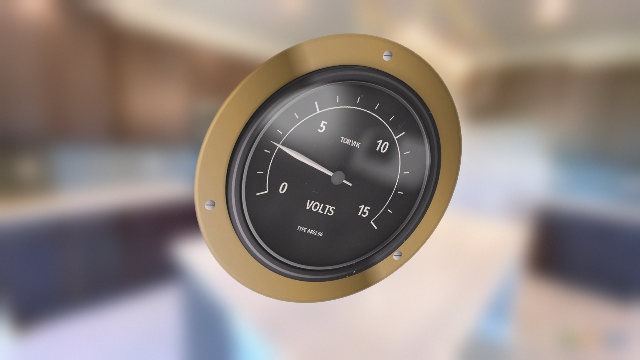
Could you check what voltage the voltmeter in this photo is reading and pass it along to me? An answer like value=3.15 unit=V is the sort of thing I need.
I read value=2.5 unit=V
